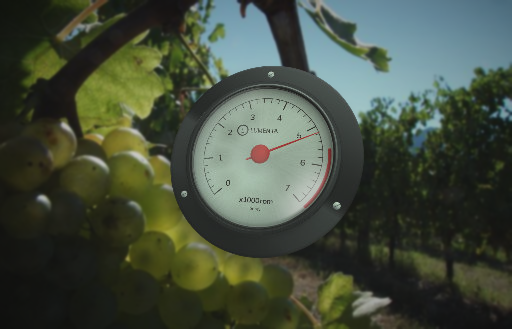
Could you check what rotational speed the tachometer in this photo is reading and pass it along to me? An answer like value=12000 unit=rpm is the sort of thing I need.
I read value=5200 unit=rpm
